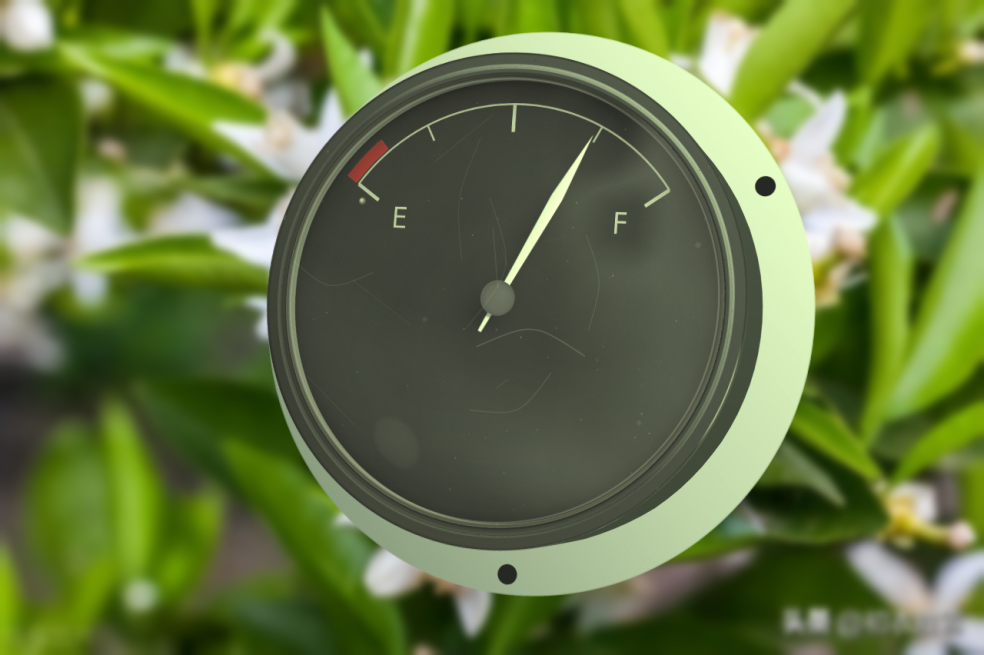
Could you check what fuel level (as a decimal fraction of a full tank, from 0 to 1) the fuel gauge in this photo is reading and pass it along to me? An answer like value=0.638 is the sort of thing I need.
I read value=0.75
